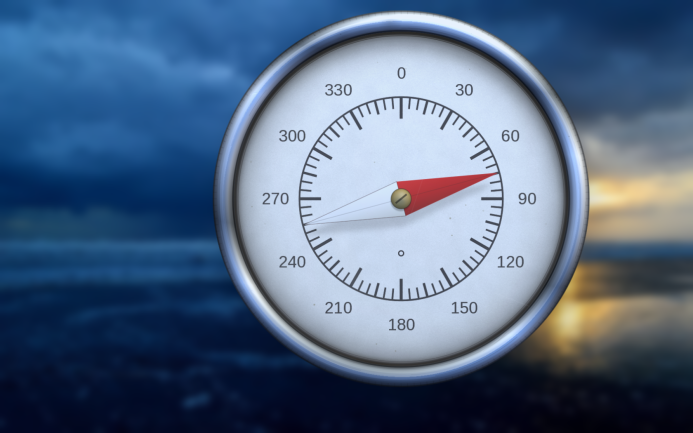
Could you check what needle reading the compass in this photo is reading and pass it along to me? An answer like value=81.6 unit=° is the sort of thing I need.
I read value=75 unit=°
